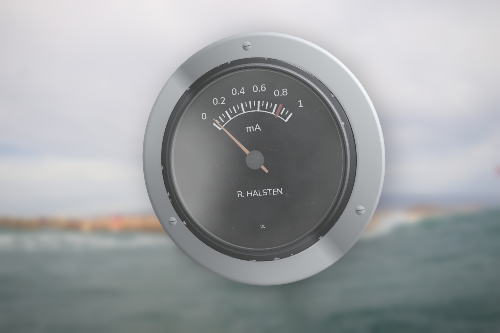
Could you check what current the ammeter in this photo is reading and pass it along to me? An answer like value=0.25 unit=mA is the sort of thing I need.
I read value=0.05 unit=mA
